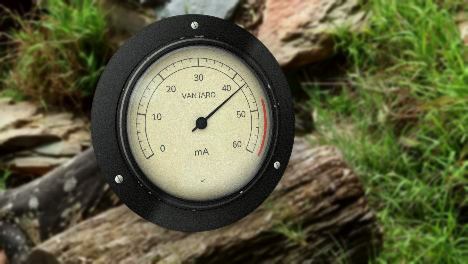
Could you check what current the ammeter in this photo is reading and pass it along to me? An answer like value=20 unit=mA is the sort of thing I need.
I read value=43 unit=mA
